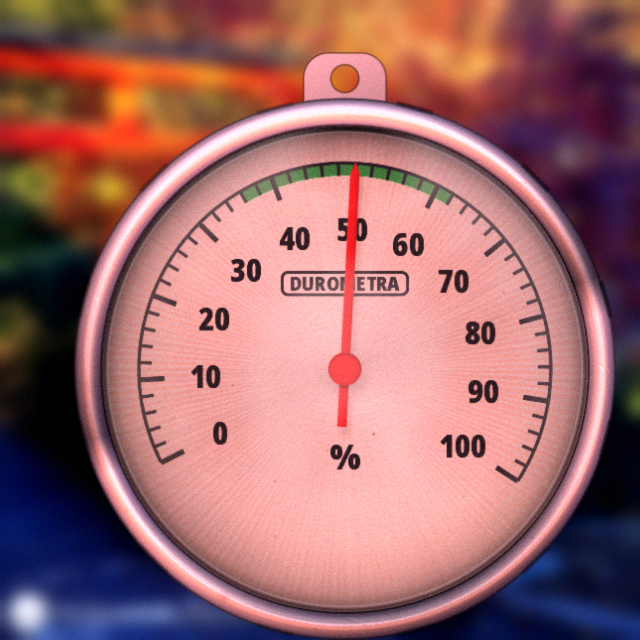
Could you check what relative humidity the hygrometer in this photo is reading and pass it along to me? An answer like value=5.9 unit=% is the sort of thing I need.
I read value=50 unit=%
